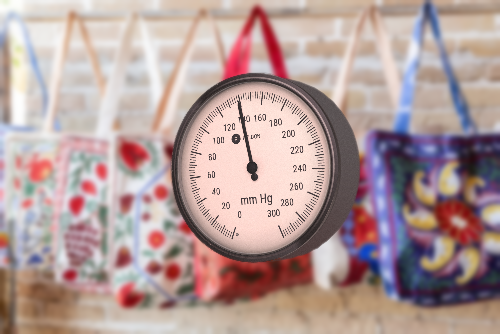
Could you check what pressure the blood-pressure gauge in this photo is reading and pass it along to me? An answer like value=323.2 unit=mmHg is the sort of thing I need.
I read value=140 unit=mmHg
